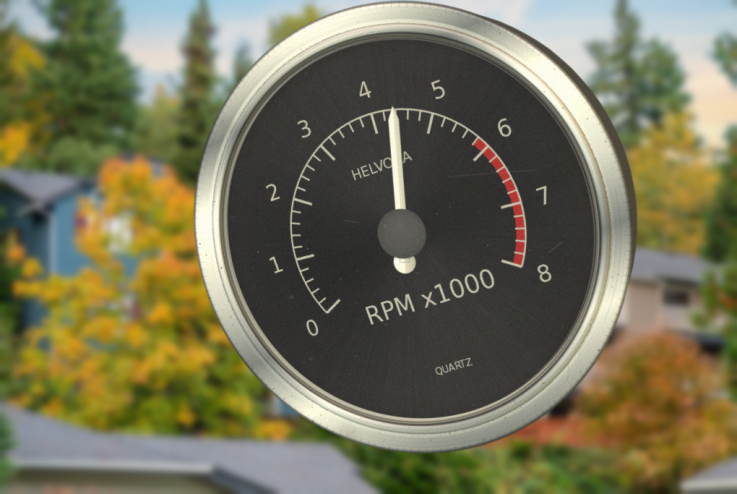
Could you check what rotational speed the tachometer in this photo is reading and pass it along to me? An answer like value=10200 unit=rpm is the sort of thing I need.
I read value=4400 unit=rpm
